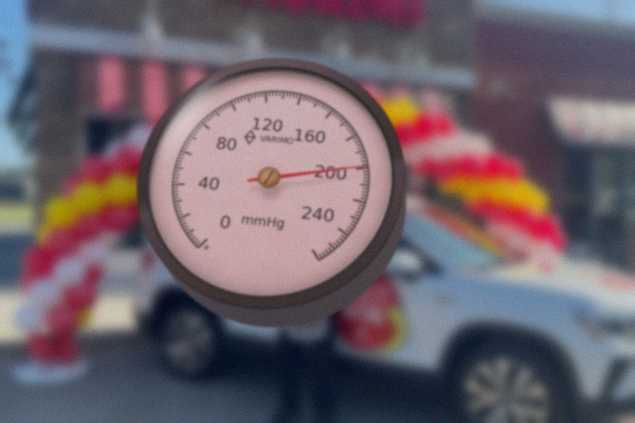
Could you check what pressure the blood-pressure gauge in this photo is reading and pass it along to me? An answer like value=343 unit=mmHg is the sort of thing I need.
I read value=200 unit=mmHg
